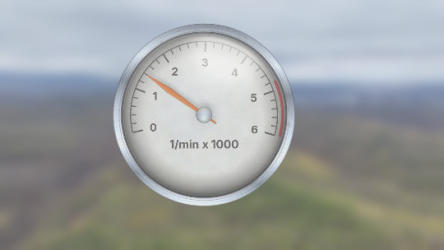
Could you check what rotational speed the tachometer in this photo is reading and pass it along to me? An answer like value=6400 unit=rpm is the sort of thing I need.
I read value=1400 unit=rpm
